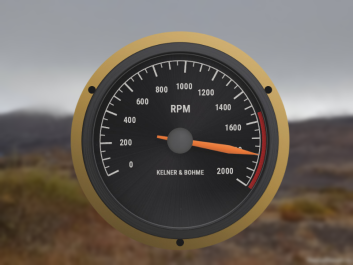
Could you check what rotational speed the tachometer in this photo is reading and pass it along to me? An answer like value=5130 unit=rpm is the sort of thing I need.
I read value=1800 unit=rpm
